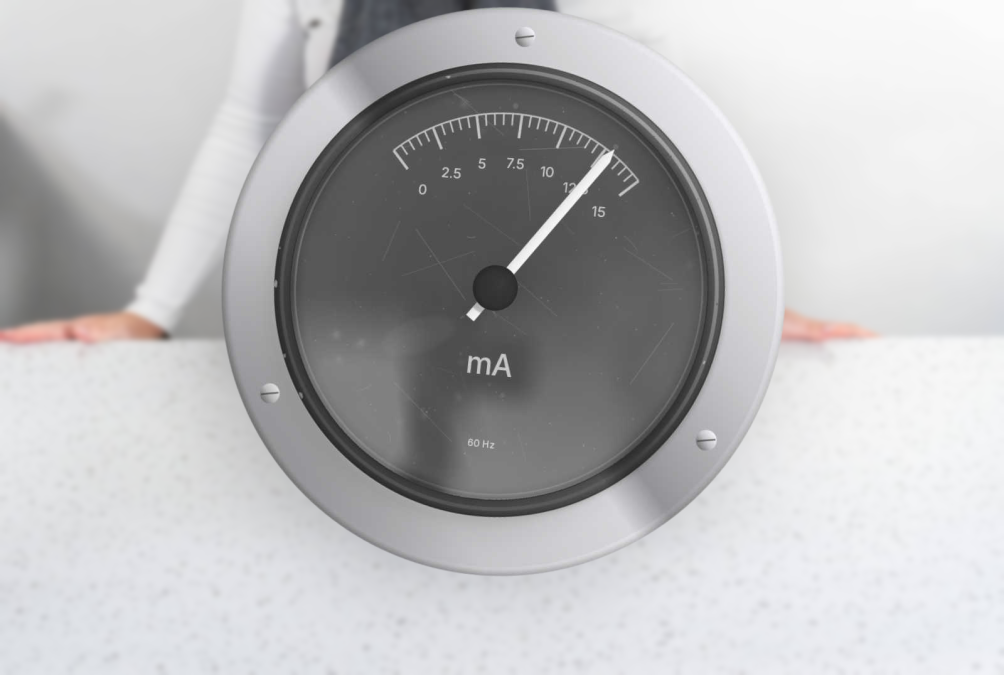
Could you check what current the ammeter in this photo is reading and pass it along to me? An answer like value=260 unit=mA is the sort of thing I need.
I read value=13 unit=mA
